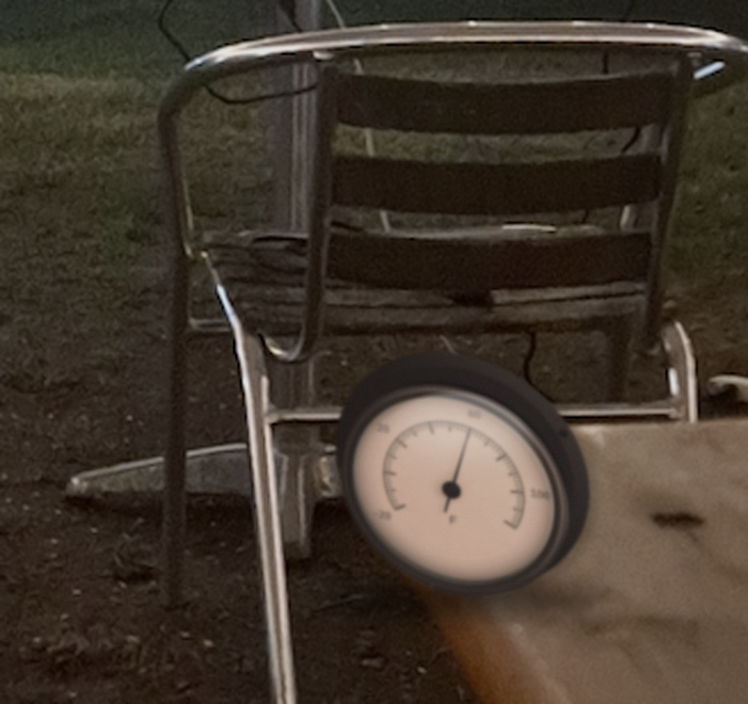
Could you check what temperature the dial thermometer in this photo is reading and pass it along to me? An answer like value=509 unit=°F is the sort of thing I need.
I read value=60 unit=°F
